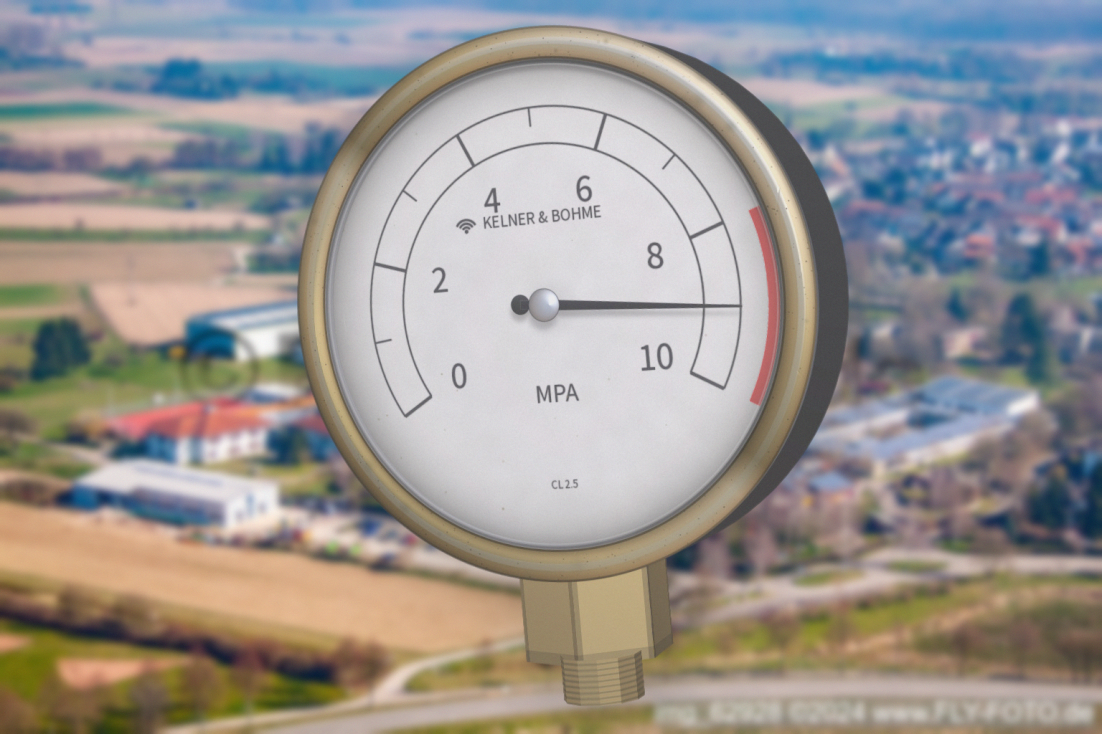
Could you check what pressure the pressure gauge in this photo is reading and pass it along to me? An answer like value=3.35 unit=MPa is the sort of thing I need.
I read value=9 unit=MPa
